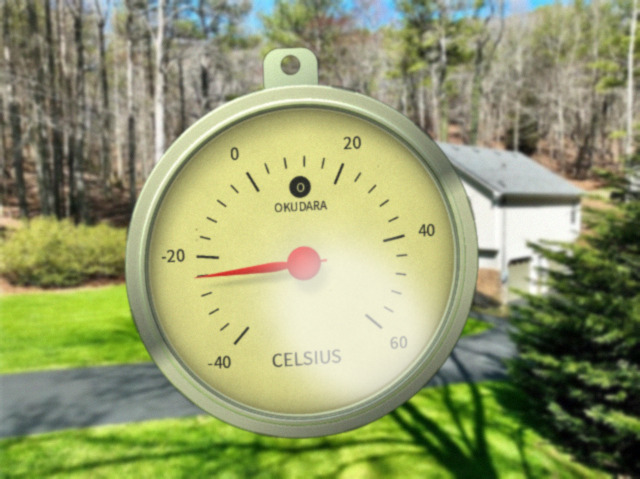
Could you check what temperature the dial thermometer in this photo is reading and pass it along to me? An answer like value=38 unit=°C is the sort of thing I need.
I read value=-24 unit=°C
